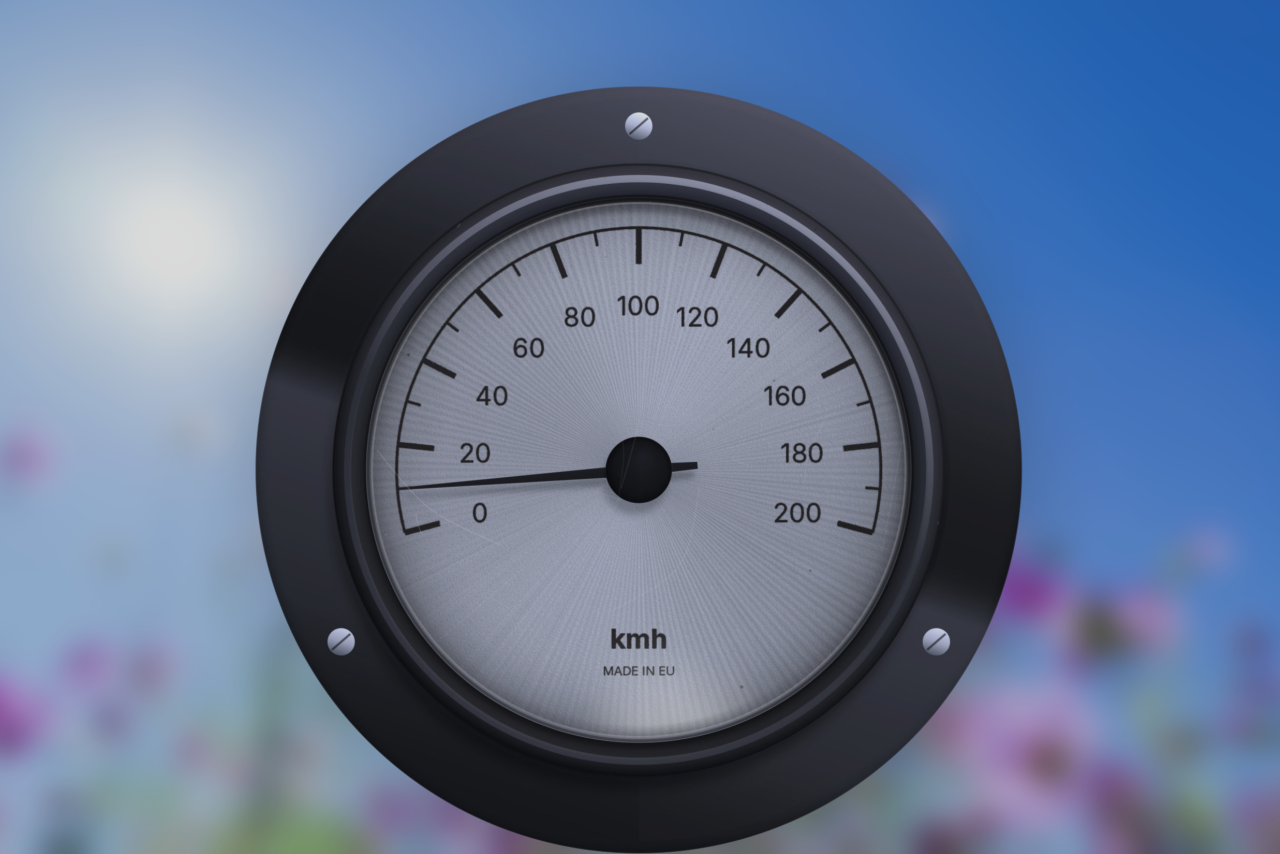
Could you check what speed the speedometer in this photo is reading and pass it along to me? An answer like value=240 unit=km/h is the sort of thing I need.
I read value=10 unit=km/h
